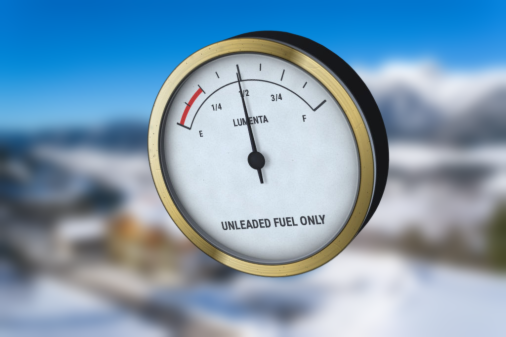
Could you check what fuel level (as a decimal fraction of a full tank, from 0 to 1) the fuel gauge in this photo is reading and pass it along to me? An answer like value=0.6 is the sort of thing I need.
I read value=0.5
